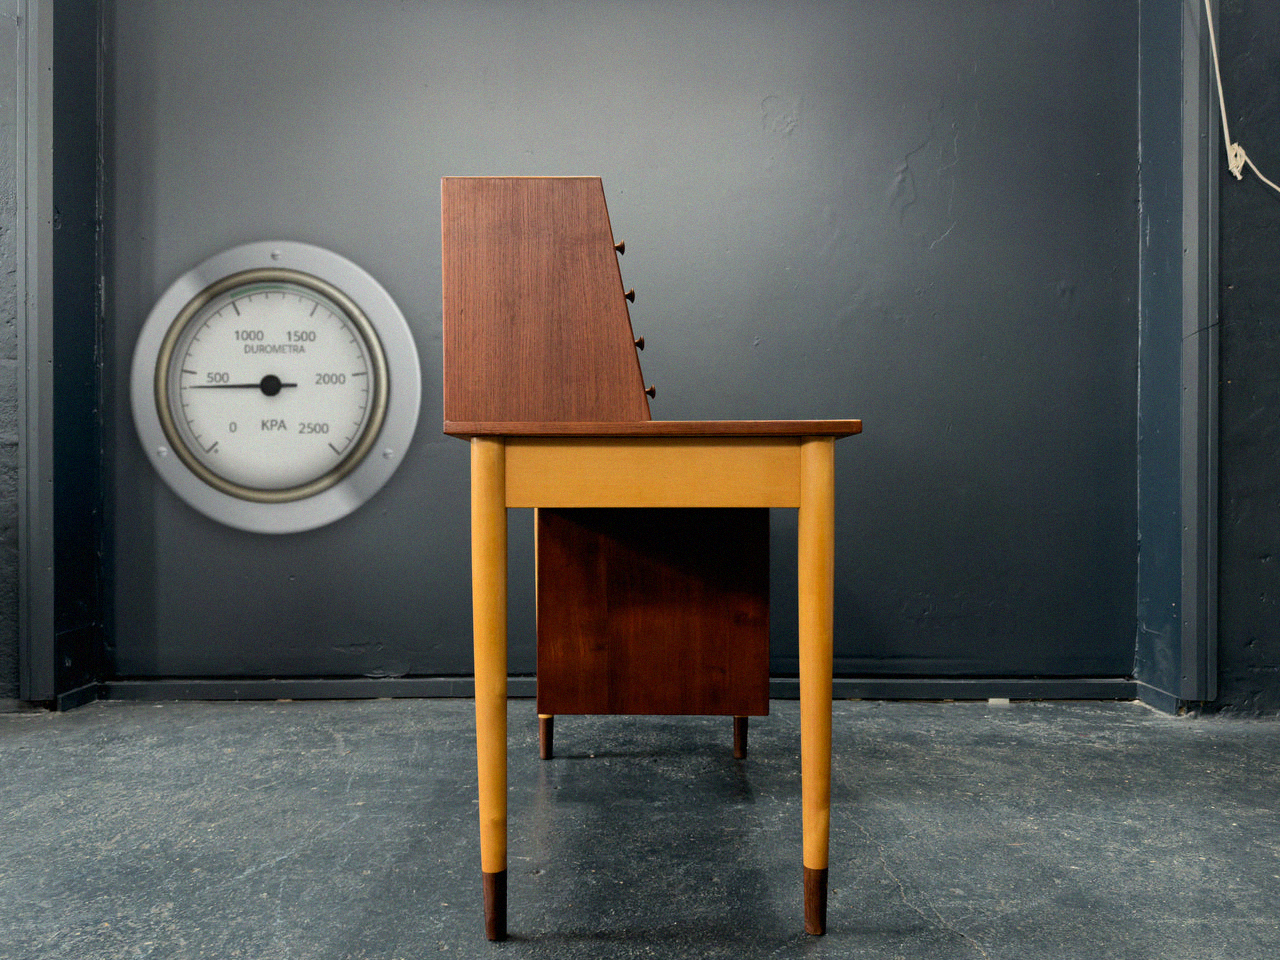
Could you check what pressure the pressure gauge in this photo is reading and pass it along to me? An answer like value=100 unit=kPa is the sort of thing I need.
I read value=400 unit=kPa
